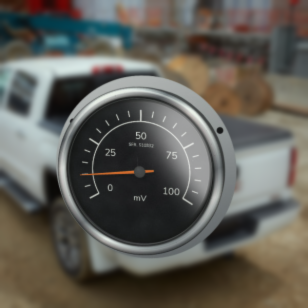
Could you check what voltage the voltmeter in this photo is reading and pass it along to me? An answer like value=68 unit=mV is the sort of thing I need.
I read value=10 unit=mV
